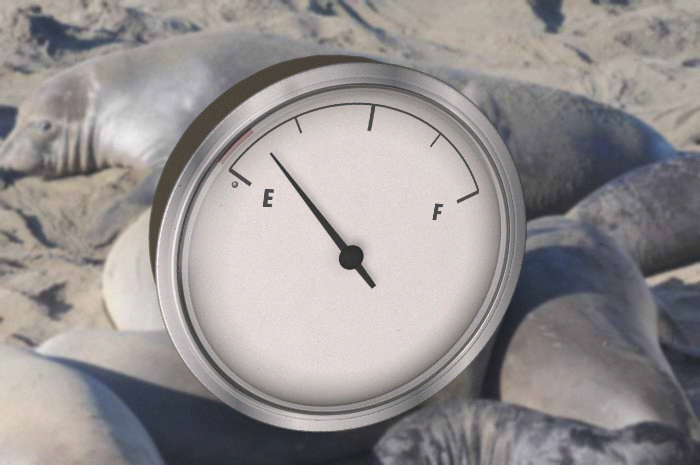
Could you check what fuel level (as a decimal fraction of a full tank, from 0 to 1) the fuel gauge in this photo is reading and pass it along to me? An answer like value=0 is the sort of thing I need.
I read value=0.125
